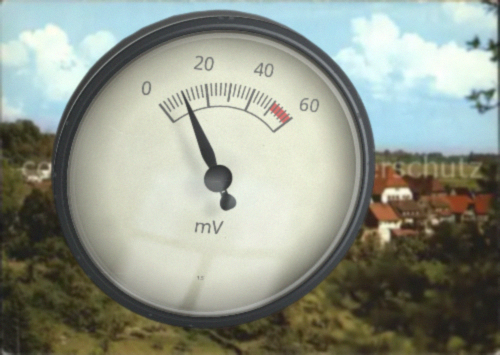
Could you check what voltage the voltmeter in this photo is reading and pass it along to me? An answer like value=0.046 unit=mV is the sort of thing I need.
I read value=10 unit=mV
